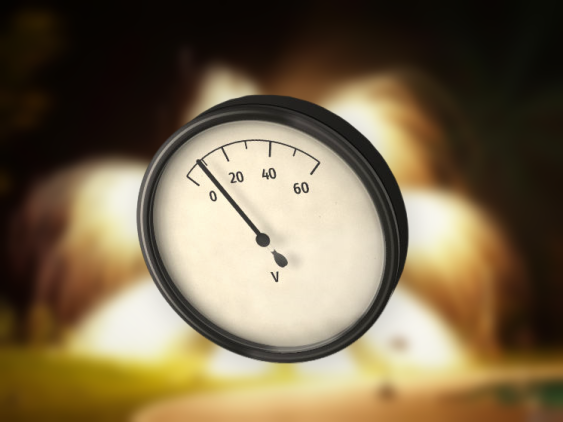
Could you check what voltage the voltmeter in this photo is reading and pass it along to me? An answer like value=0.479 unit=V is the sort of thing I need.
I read value=10 unit=V
